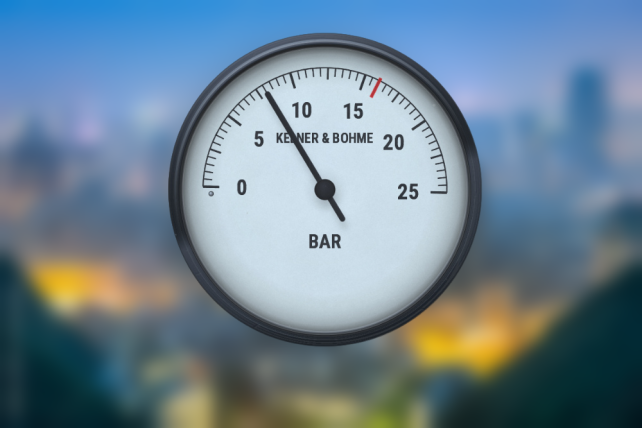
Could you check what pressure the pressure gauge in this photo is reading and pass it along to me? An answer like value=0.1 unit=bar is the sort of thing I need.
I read value=8 unit=bar
